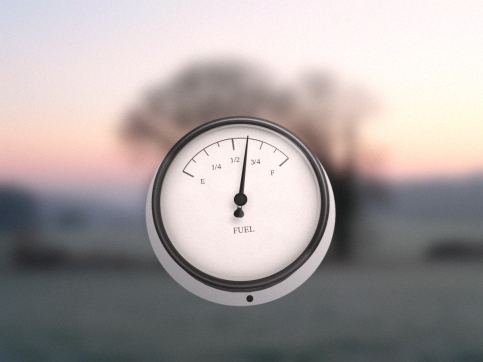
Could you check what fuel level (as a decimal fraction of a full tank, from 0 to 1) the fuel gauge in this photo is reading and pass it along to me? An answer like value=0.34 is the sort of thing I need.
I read value=0.625
